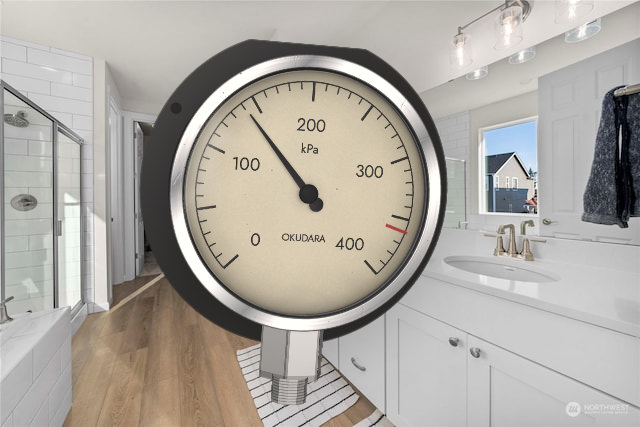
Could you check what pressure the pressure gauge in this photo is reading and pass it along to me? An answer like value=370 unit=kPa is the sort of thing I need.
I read value=140 unit=kPa
